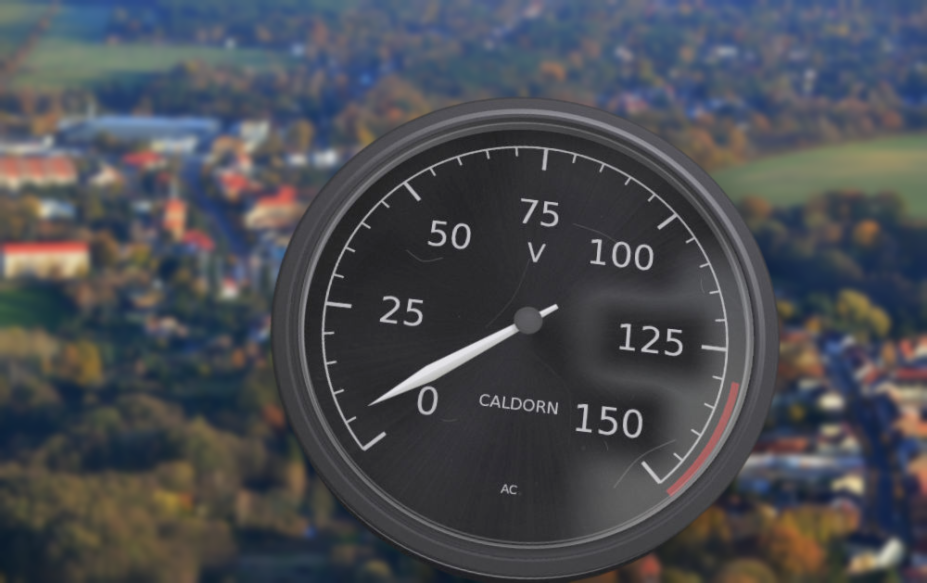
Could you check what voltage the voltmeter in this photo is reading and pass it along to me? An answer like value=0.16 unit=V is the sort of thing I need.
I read value=5 unit=V
